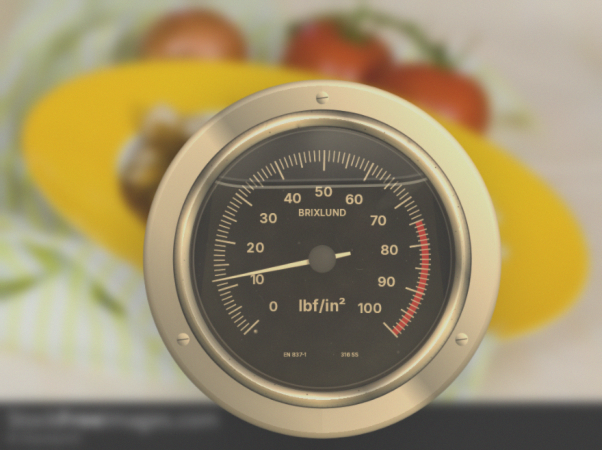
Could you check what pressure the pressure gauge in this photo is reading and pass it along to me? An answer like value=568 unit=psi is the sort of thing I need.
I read value=12 unit=psi
